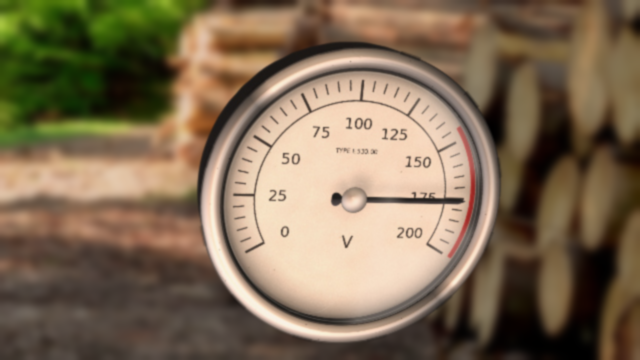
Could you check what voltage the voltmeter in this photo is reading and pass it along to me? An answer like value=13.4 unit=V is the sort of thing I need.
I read value=175 unit=V
